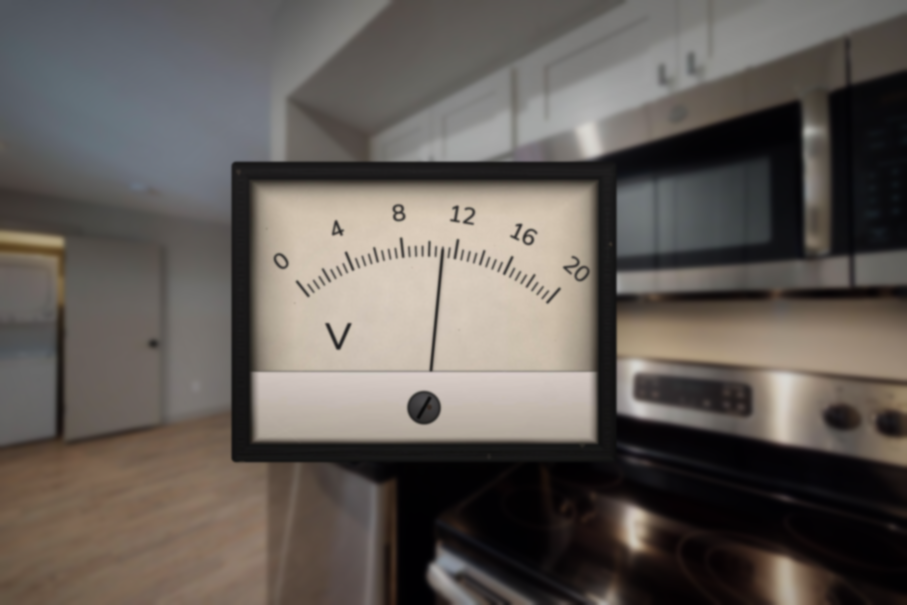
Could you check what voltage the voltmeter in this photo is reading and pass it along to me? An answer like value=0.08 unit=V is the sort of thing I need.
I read value=11 unit=V
